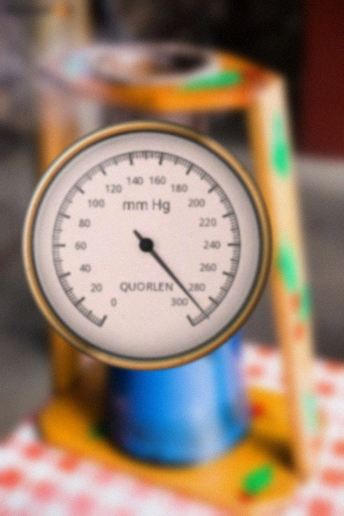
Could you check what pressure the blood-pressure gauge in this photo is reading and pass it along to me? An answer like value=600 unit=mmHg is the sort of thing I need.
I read value=290 unit=mmHg
